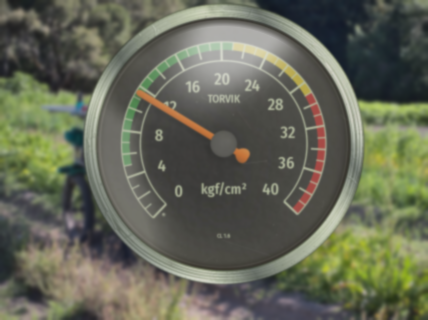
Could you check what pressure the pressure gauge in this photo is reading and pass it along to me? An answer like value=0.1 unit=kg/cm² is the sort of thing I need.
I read value=11.5 unit=kg/cm²
